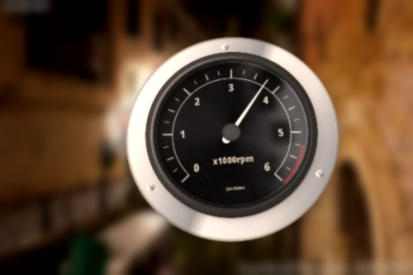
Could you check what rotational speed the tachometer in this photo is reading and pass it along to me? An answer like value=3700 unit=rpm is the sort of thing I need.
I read value=3750 unit=rpm
